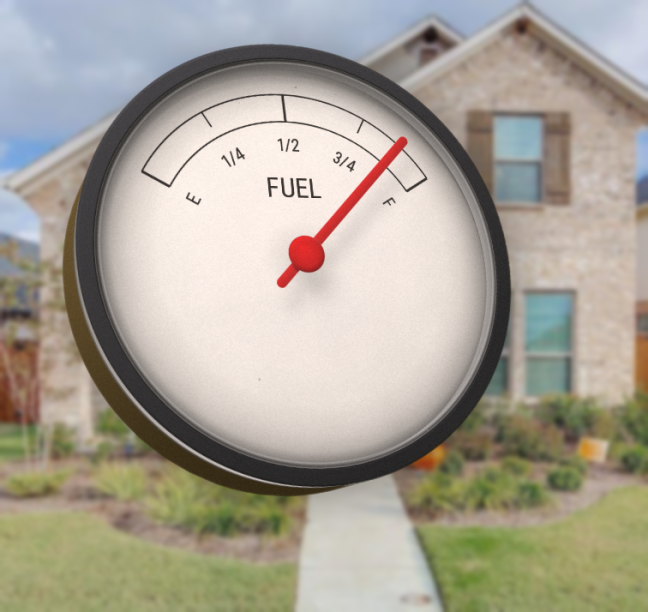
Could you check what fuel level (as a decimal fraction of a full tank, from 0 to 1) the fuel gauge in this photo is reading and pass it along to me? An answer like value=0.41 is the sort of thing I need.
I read value=0.875
